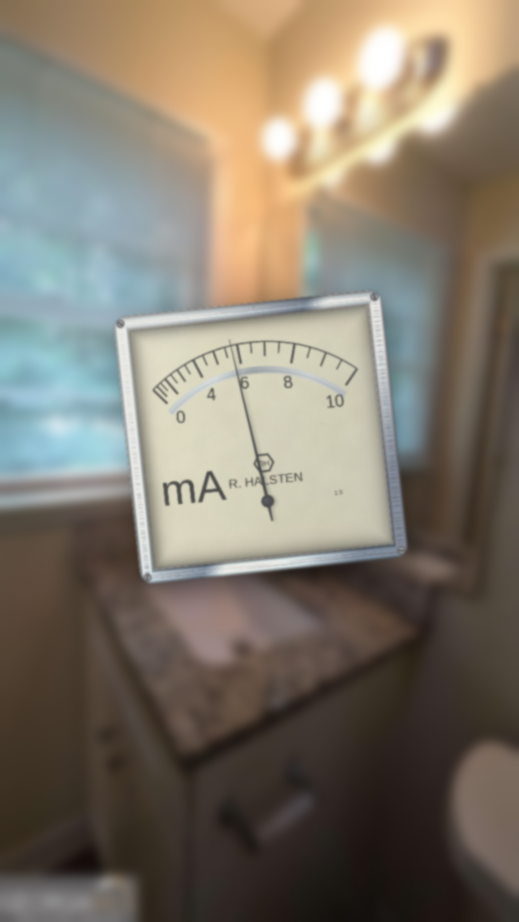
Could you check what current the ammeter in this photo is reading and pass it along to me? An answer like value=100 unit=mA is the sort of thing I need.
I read value=5.75 unit=mA
